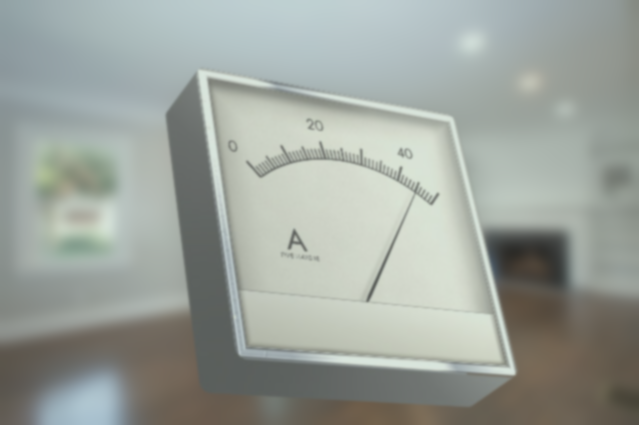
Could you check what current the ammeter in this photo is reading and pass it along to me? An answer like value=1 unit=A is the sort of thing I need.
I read value=45 unit=A
